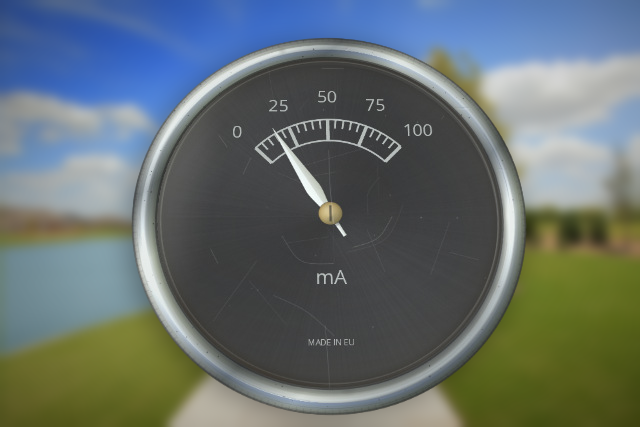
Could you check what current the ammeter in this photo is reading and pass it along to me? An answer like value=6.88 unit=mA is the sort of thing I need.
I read value=15 unit=mA
